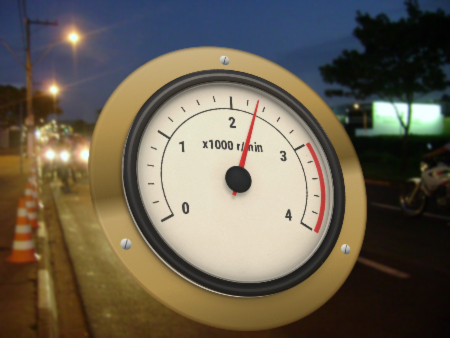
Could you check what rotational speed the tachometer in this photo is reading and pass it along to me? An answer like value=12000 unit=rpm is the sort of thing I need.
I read value=2300 unit=rpm
